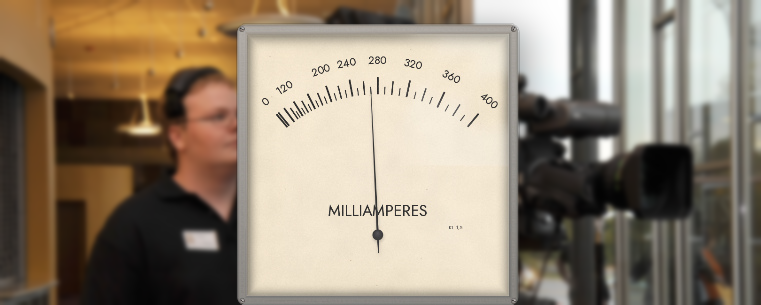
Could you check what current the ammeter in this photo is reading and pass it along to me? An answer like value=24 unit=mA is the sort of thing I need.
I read value=270 unit=mA
